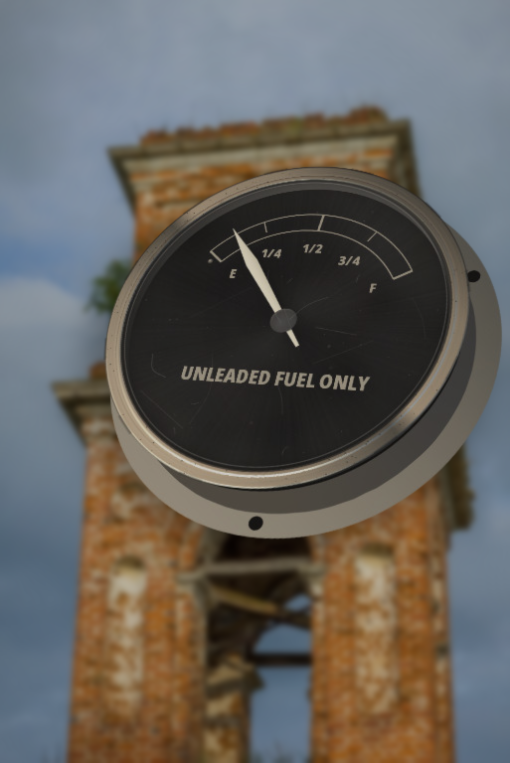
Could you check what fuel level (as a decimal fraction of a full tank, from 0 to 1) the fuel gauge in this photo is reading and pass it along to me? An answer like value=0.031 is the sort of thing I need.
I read value=0.125
